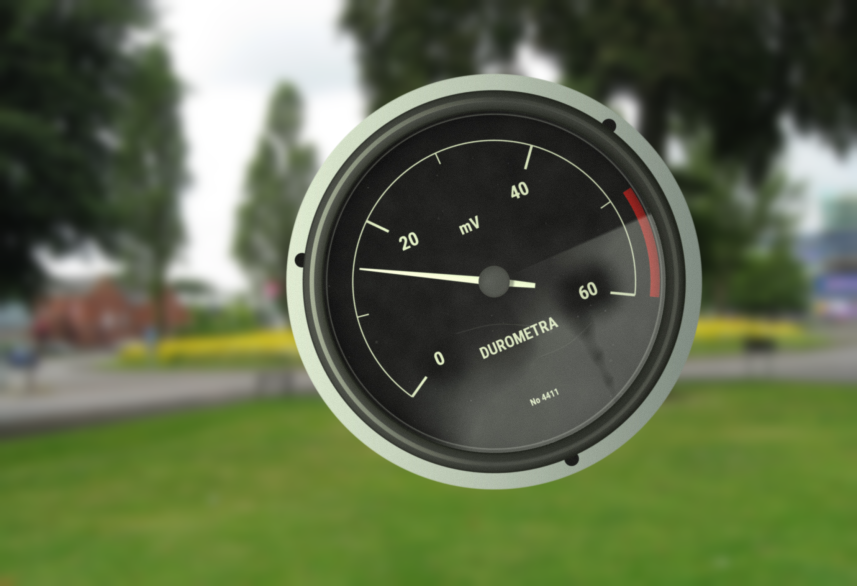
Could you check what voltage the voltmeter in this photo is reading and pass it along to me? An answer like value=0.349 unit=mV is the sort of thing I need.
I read value=15 unit=mV
